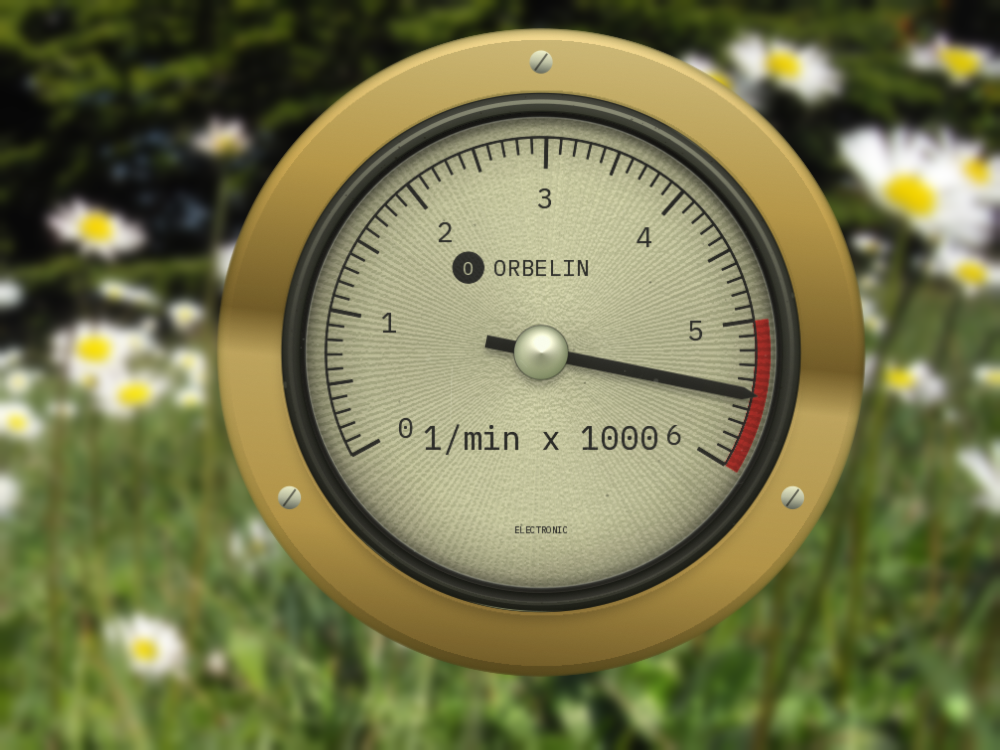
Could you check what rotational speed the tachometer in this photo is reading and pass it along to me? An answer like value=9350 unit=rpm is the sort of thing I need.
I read value=5500 unit=rpm
